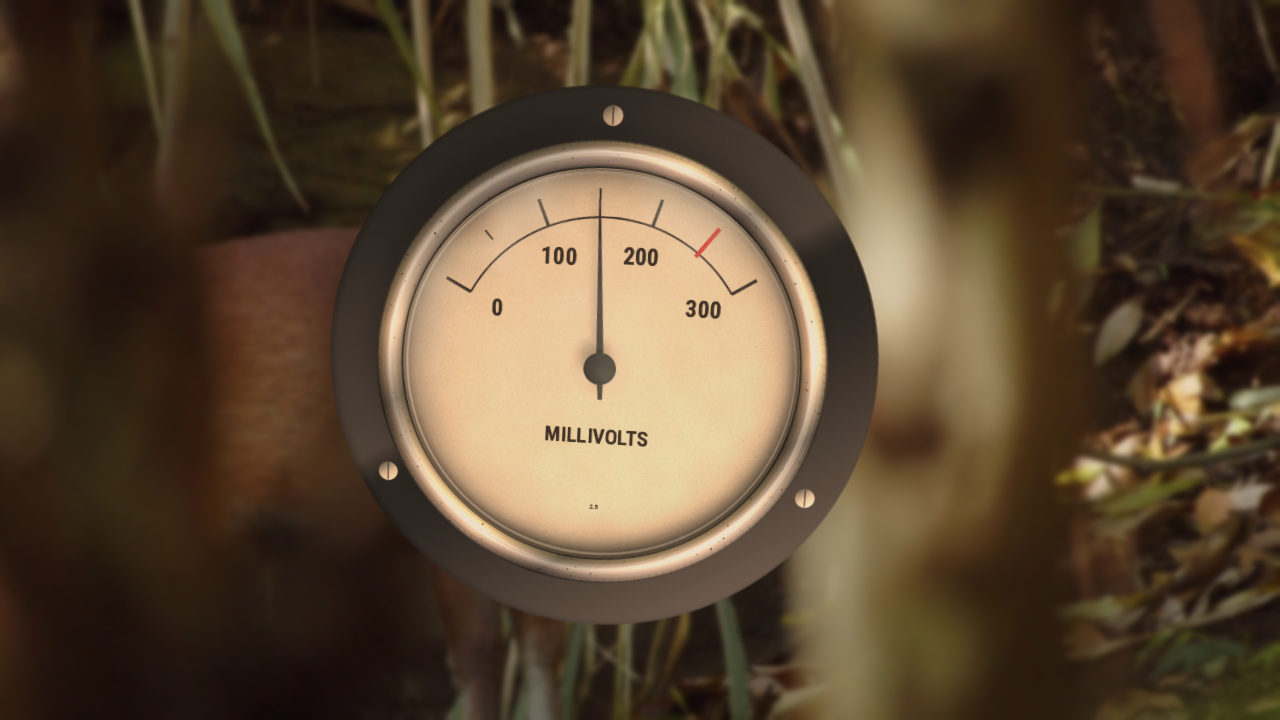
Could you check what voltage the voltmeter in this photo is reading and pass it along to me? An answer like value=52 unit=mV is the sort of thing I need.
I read value=150 unit=mV
